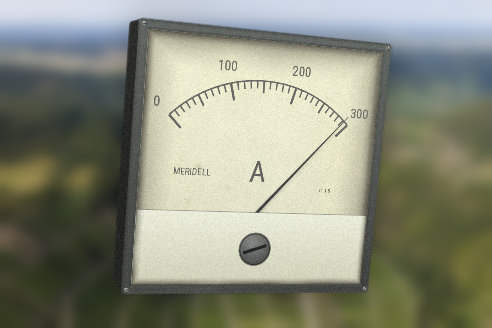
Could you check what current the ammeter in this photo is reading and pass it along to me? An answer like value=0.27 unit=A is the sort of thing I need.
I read value=290 unit=A
